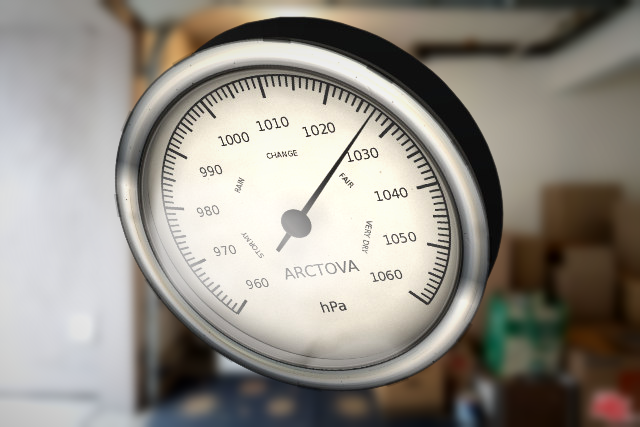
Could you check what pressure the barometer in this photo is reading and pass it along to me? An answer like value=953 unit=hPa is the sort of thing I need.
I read value=1027 unit=hPa
